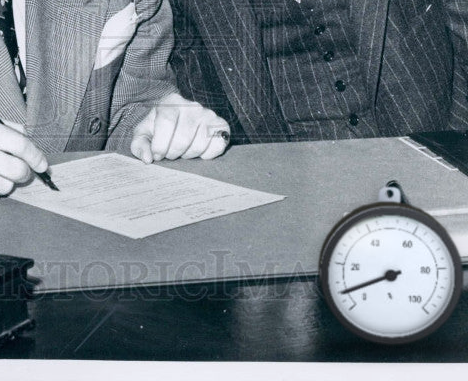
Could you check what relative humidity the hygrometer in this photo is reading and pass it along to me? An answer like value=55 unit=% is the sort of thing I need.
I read value=8 unit=%
